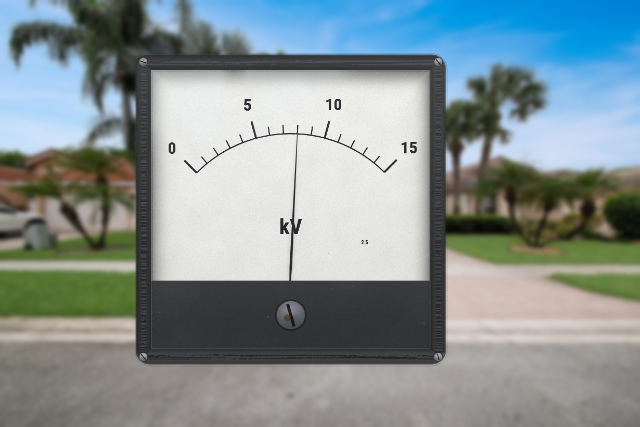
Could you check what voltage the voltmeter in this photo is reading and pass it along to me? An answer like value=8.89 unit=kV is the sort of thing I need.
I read value=8 unit=kV
